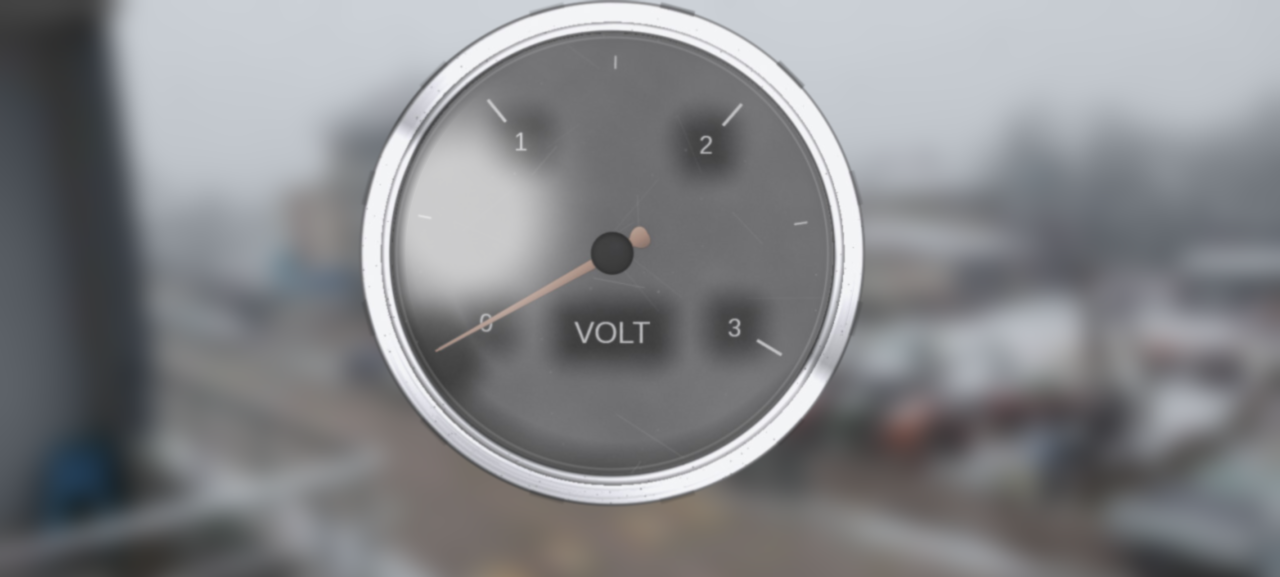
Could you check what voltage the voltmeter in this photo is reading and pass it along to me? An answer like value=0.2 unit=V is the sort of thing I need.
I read value=0 unit=V
